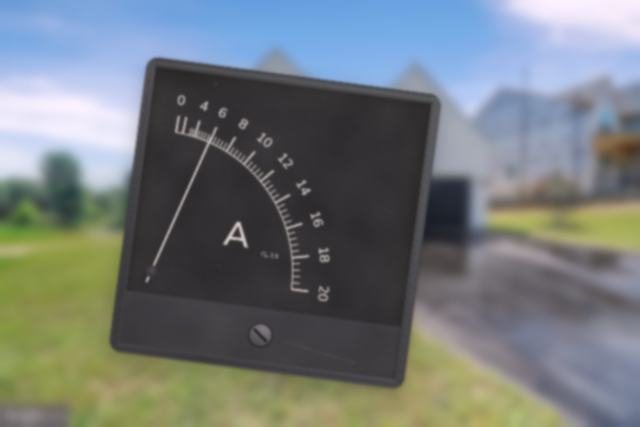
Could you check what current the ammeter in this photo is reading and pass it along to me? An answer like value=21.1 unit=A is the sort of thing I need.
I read value=6 unit=A
